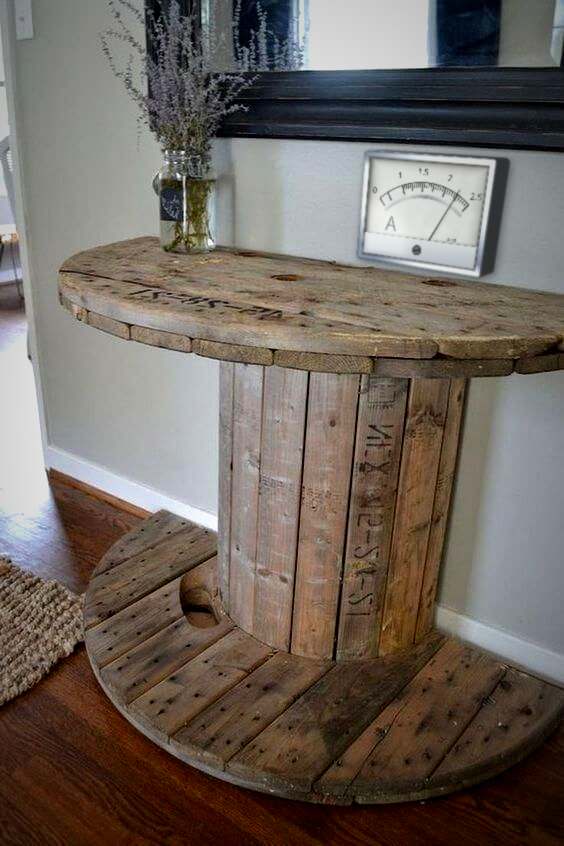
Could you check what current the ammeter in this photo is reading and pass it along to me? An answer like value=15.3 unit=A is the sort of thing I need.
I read value=2.25 unit=A
